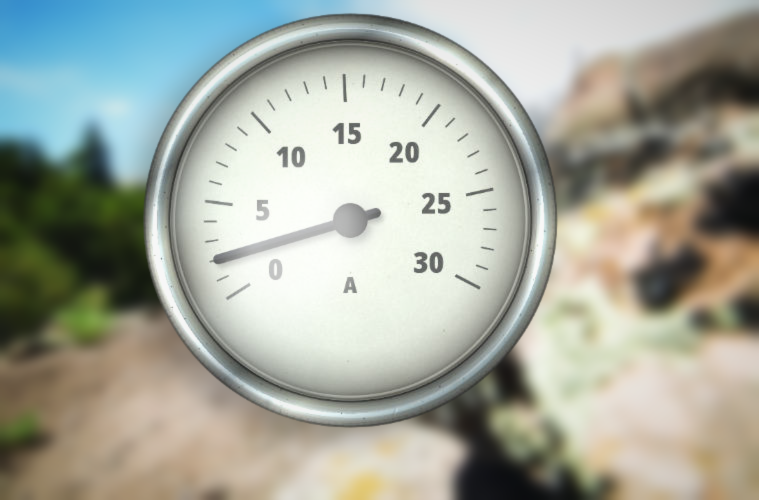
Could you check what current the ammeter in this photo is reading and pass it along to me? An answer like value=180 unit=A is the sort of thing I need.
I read value=2 unit=A
